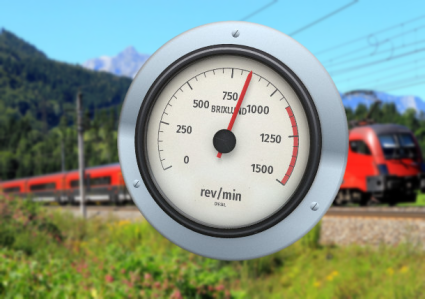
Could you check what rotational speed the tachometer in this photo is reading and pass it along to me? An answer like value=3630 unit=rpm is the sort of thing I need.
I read value=850 unit=rpm
